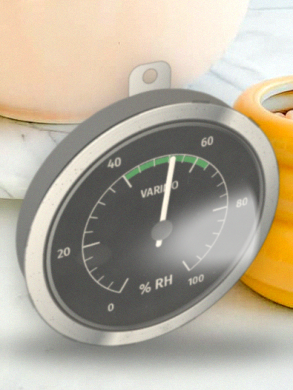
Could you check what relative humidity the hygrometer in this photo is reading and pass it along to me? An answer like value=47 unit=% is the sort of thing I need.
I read value=52 unit=%
